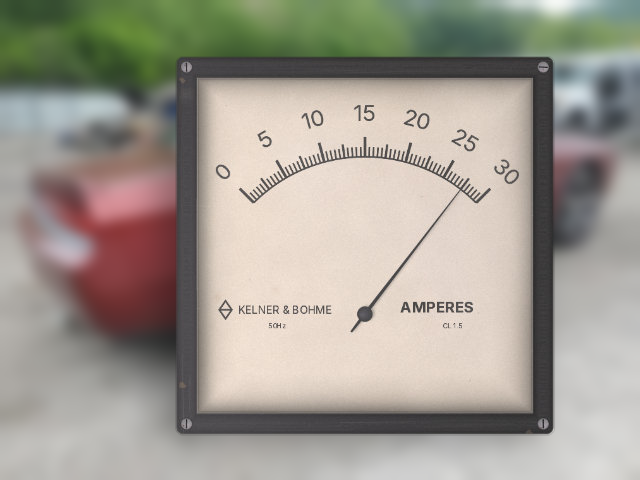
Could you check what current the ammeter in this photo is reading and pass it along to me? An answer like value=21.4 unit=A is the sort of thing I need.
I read value=27.5 unit=A
